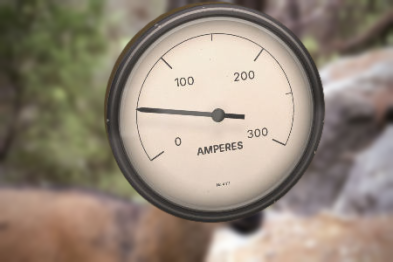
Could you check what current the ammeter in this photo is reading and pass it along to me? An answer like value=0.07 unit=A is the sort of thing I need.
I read value=50 unit=A
